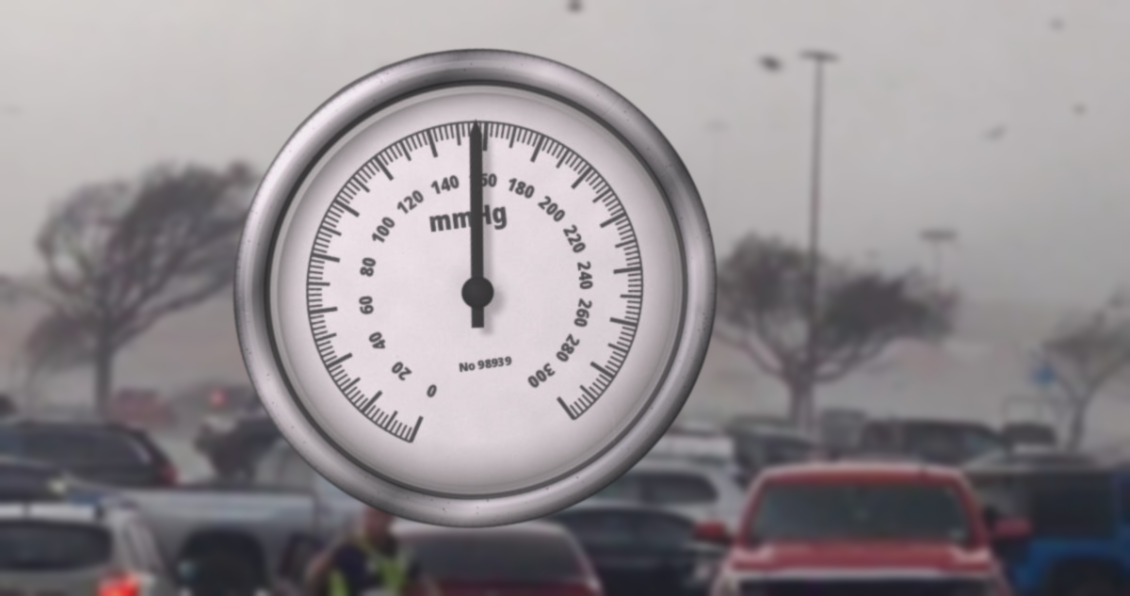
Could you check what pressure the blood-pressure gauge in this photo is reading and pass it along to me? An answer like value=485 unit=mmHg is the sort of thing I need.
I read value=156 unit=mmHg
